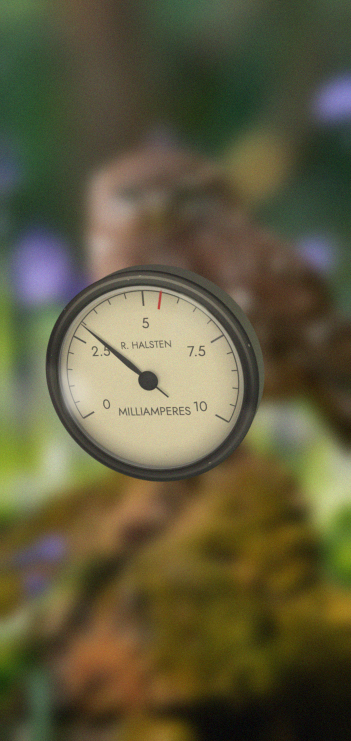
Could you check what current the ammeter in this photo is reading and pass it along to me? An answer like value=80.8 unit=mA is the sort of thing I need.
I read value=3 unit=mA
